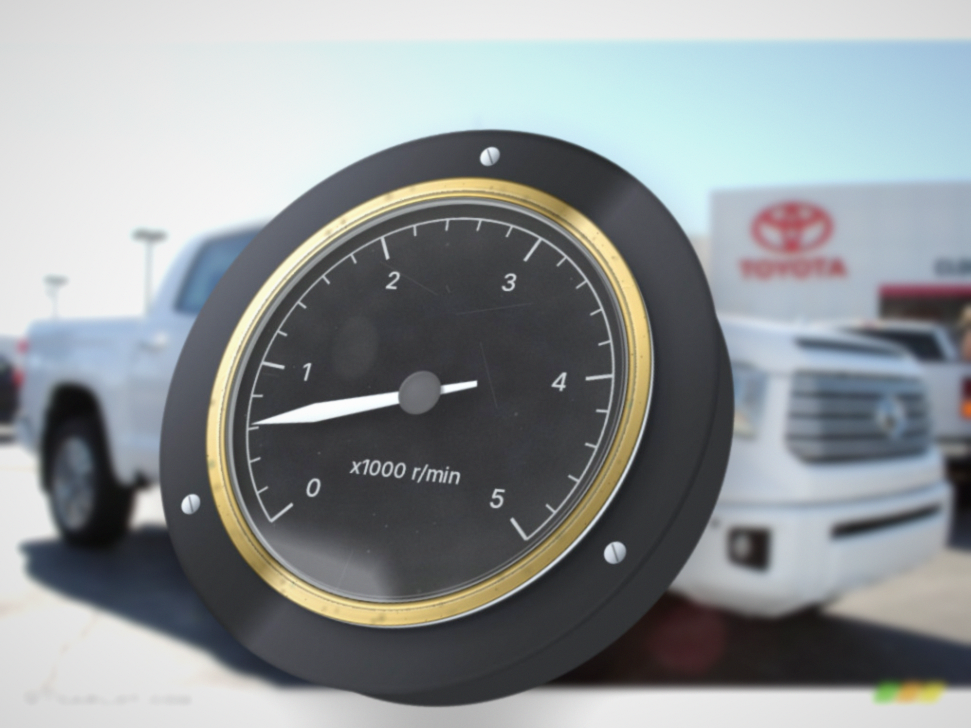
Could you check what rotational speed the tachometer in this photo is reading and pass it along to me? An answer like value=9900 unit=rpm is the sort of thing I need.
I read value=600 unit=rpm
